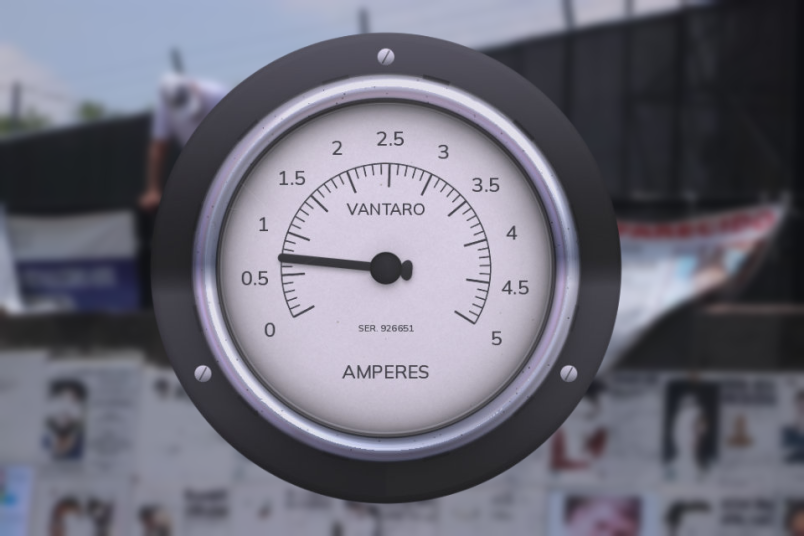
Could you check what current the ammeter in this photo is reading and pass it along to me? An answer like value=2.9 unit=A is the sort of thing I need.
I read value=0.7 unit=A
